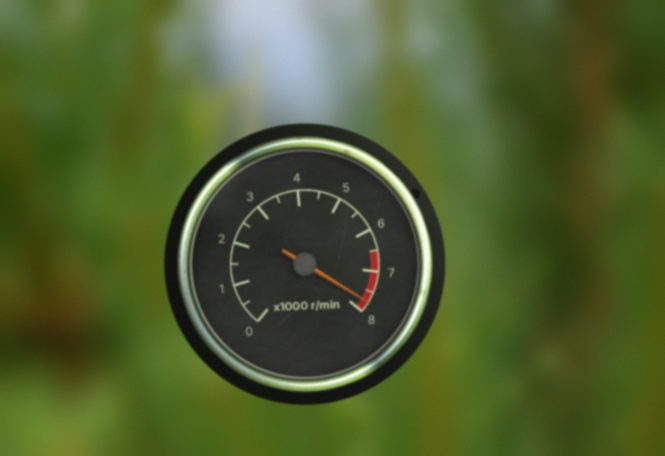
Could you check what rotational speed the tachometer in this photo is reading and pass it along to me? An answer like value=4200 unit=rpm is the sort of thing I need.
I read value=7750 unit=rpm
